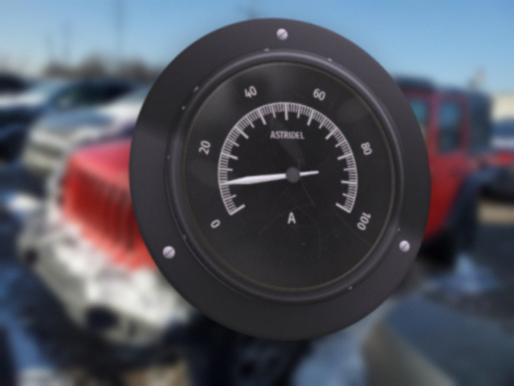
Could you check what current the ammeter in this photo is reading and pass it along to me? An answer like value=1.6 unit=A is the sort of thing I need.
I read value=10 unit=A
